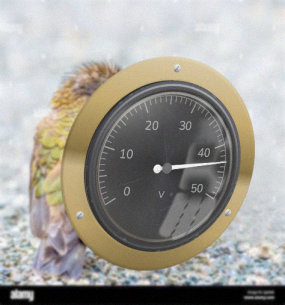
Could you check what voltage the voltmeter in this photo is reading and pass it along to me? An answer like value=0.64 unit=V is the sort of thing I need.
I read value=43 unit=V
